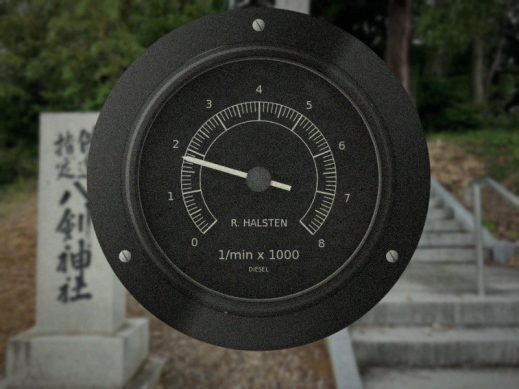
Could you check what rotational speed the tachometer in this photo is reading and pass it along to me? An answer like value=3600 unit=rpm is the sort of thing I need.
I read value=1800 unit=rpm
